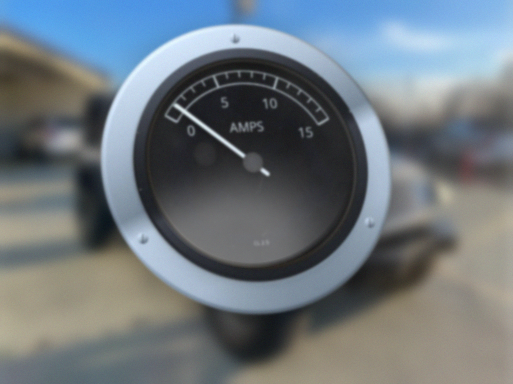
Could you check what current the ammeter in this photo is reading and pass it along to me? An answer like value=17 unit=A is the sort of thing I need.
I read value=1 unit=A
